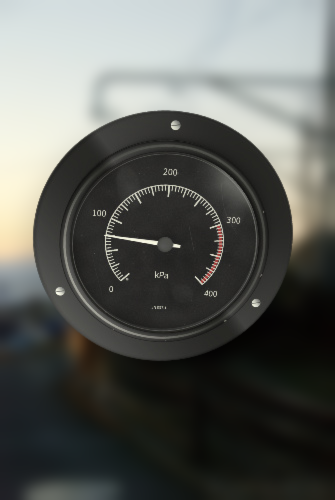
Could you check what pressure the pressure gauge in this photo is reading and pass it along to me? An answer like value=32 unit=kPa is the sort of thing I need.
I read value=75 unit=kPa
